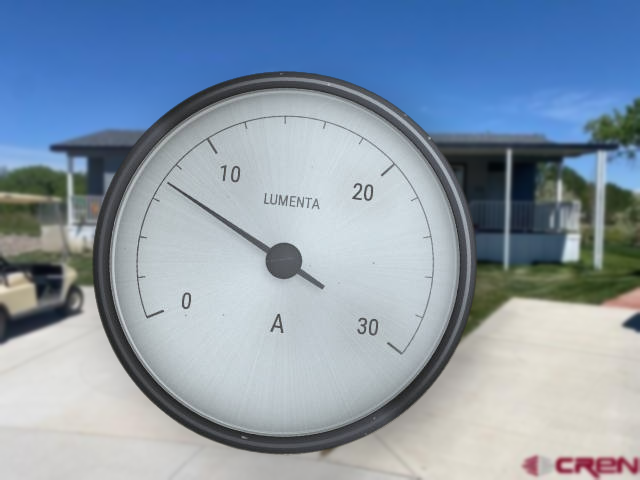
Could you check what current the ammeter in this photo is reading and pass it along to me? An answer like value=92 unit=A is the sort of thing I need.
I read value=7 unit=A
